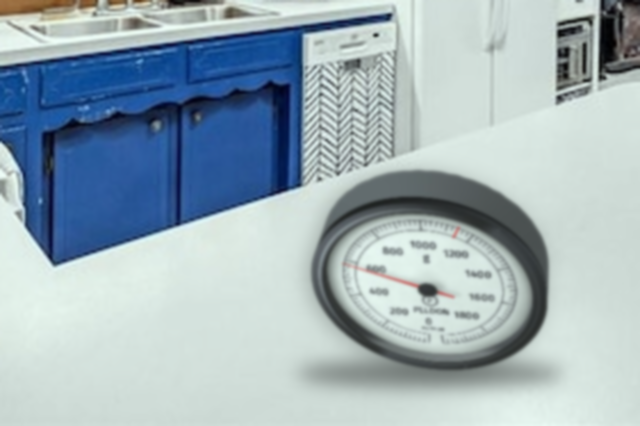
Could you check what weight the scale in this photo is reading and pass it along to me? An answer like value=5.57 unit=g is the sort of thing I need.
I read value=600 unit=g
